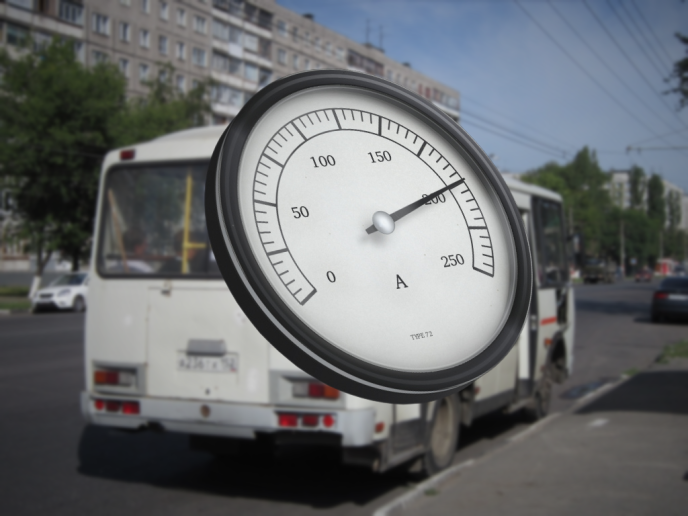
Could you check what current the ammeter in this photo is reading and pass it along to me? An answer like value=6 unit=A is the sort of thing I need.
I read value=200 unit=A
